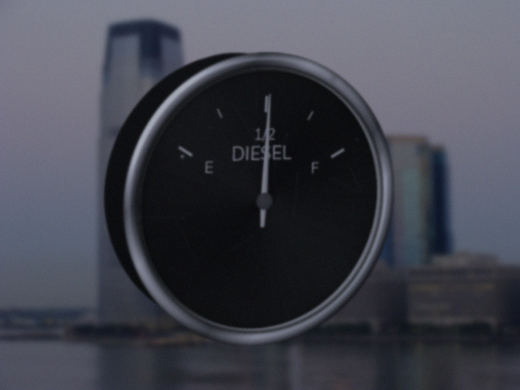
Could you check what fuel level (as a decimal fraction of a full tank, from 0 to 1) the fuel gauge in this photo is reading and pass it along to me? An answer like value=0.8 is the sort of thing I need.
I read value=0.5
